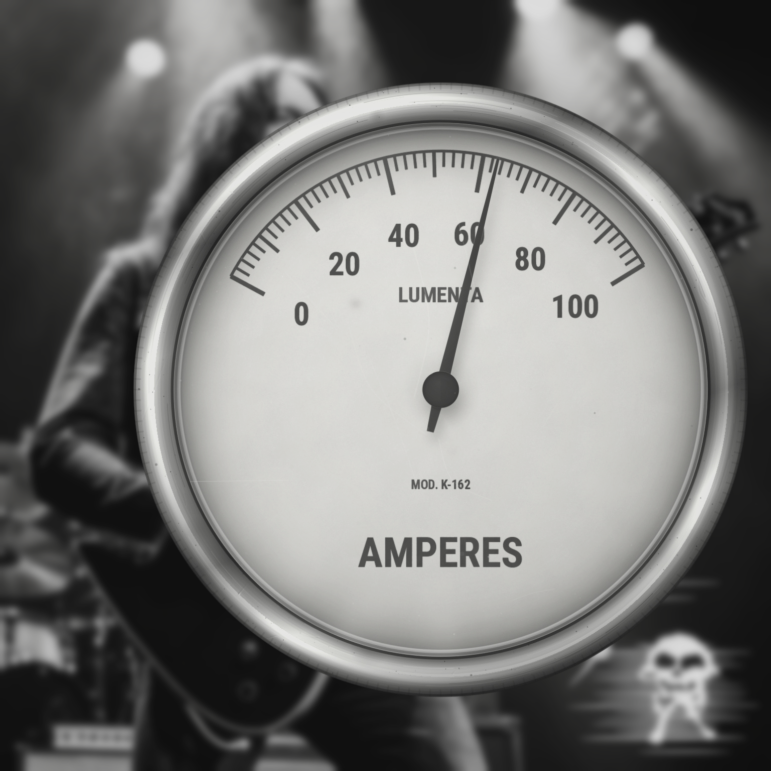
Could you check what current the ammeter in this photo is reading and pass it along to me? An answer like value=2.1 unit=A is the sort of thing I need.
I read value=63 unit=A
